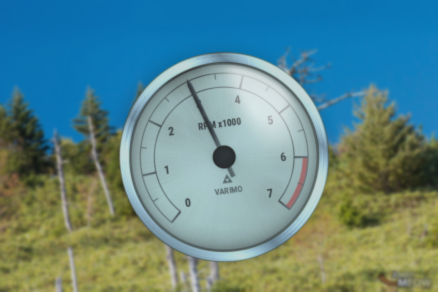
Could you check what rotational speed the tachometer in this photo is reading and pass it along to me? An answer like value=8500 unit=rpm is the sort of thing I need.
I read value=3000 unit=rpm
